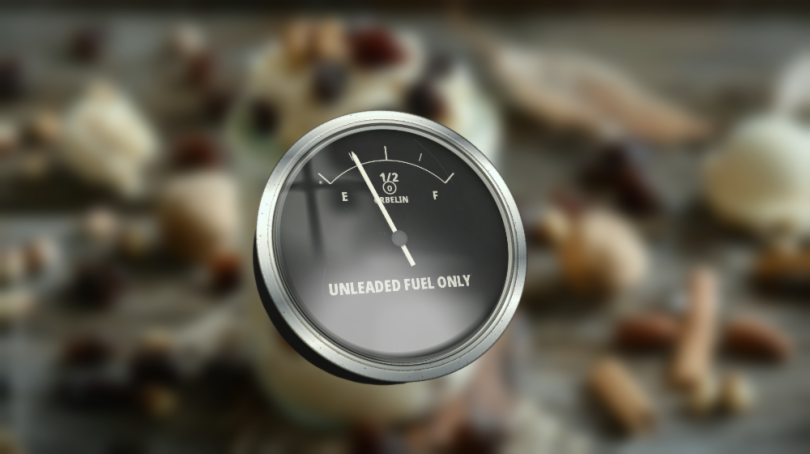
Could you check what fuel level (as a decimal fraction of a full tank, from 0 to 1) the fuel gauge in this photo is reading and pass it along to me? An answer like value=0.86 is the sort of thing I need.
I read value=0.25
